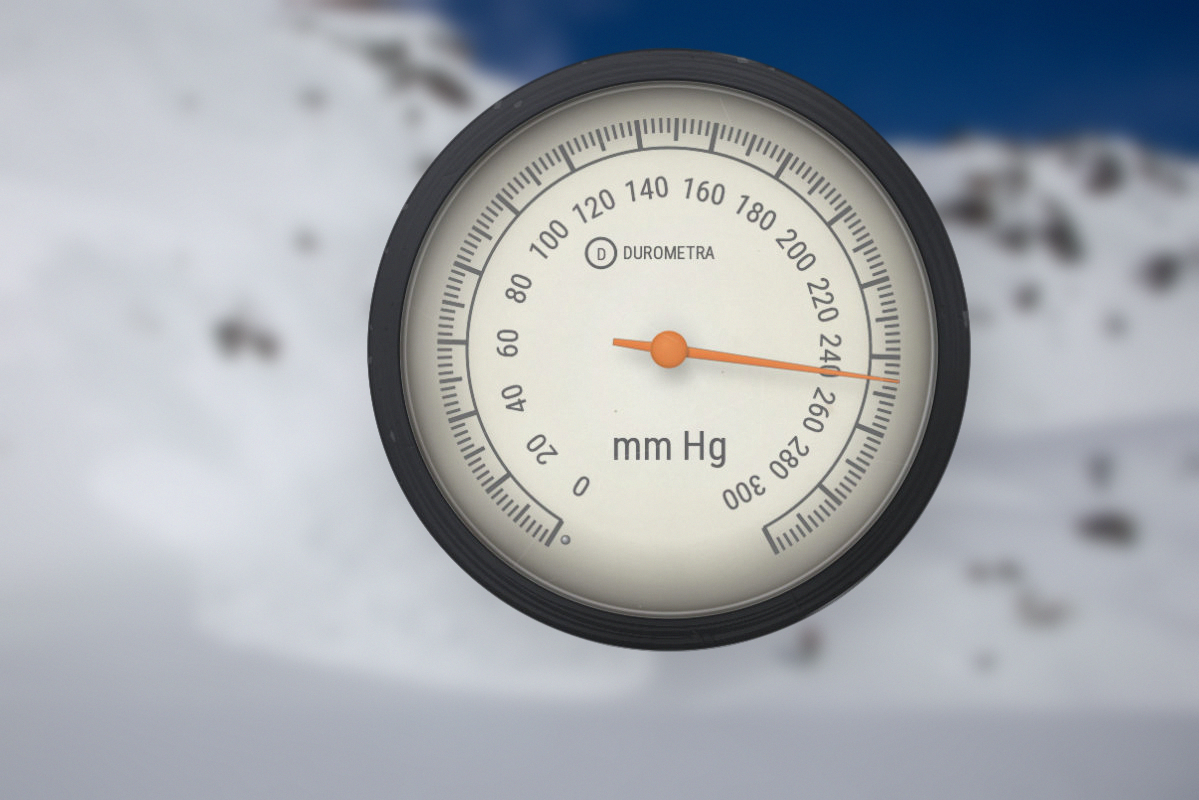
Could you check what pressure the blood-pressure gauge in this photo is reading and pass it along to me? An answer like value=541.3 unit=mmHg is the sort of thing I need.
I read value=246 unit=mmHg
